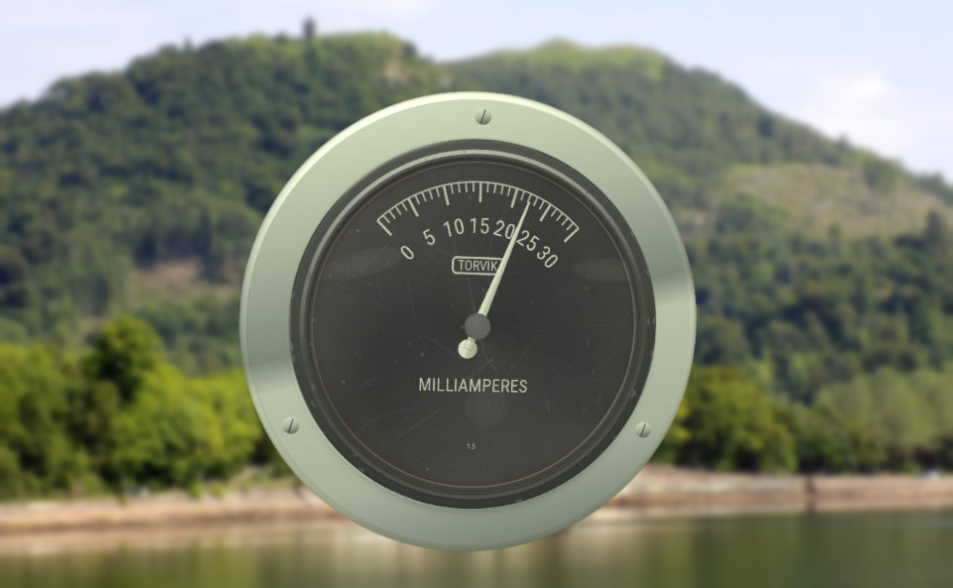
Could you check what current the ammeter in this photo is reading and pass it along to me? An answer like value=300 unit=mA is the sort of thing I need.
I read value=22 unit=mA
